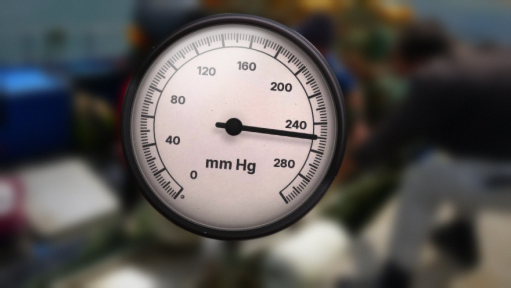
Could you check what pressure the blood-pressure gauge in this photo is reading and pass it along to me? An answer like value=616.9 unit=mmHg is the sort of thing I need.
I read value=250 unit=mmHg
